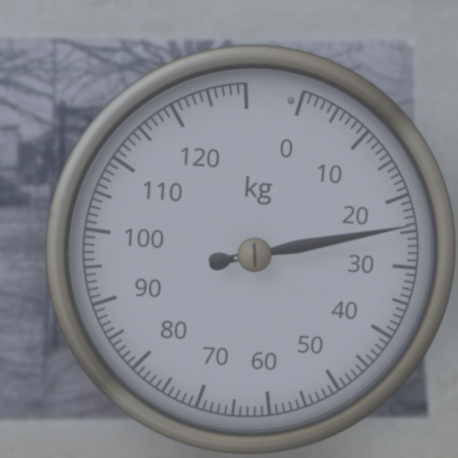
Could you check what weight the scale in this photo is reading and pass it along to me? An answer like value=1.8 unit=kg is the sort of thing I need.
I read value=24 unit=kg
